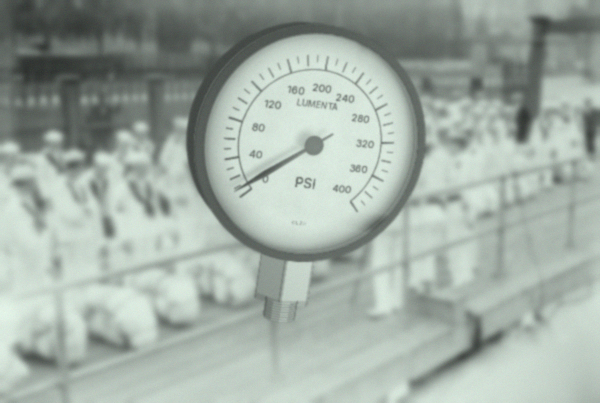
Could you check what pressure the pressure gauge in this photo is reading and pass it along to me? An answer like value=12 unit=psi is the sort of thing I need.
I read value=10 unit=psi
